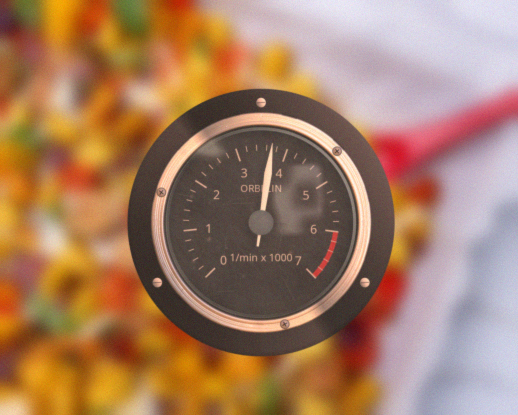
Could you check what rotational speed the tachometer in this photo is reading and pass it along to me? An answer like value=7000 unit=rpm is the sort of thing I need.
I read value=3700 unit=rpm
